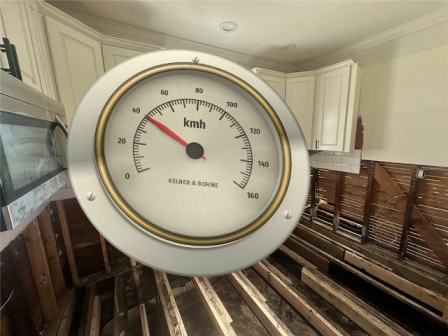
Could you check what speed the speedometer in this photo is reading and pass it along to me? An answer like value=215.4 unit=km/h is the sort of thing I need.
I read value=40 unit=km/h
